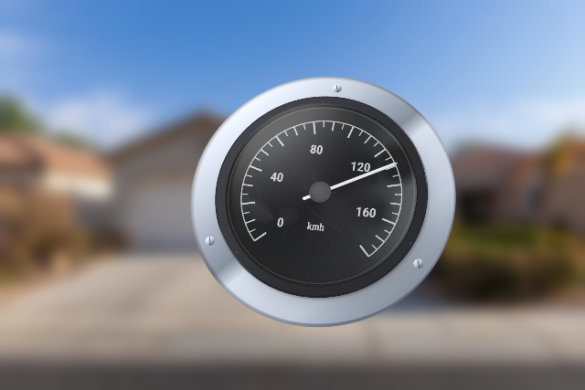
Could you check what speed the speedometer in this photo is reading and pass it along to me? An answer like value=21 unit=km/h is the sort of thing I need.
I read value=130 unit=km/h
